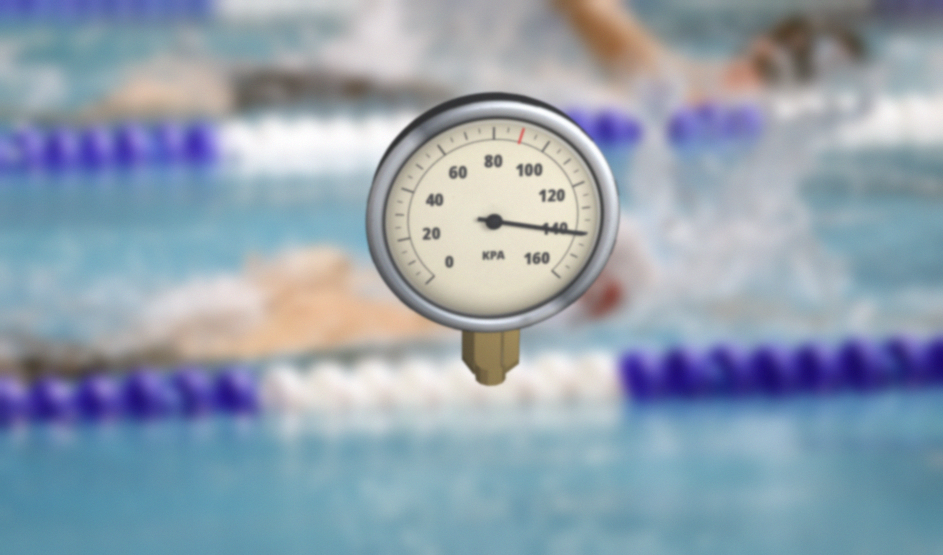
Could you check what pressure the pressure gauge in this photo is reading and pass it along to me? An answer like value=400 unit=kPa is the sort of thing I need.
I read value=140 unit=kPa
